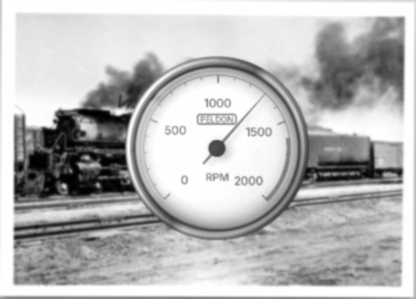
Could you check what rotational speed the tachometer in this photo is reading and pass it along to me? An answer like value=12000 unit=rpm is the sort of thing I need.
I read value=1300 unit=rpm
